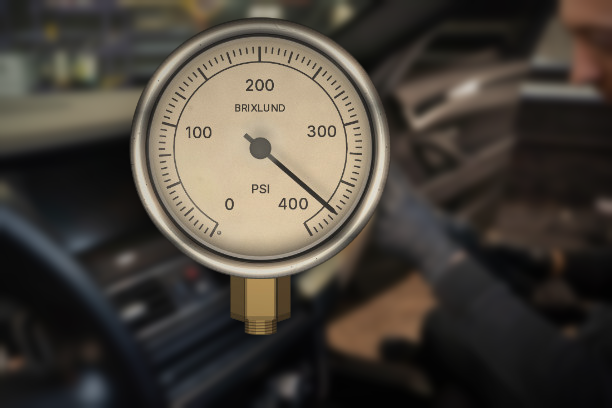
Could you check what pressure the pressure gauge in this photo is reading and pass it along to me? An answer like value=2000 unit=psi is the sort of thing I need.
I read value=375 unit=psi
